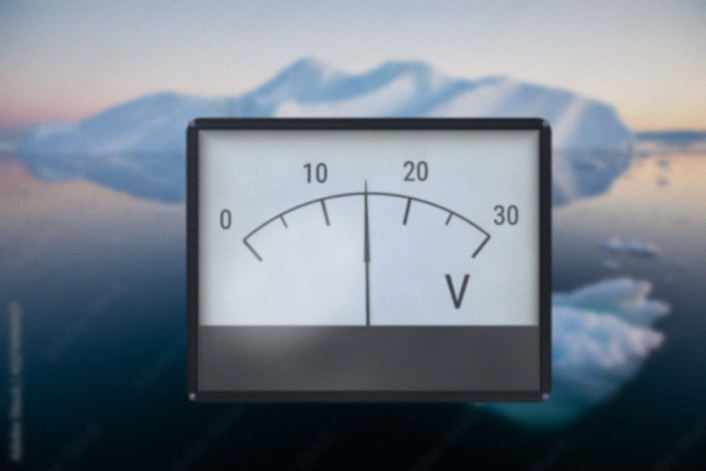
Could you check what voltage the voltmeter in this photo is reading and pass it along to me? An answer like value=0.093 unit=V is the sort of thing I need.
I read value=15 unit=V
